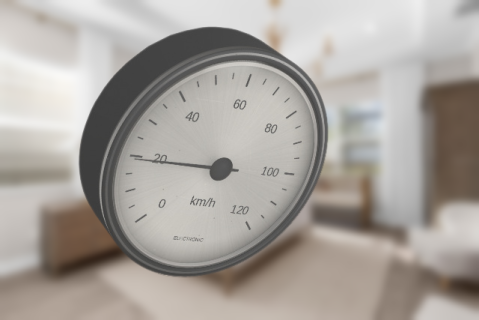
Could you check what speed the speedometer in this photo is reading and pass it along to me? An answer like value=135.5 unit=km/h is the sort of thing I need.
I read value=20 unit=km/h
